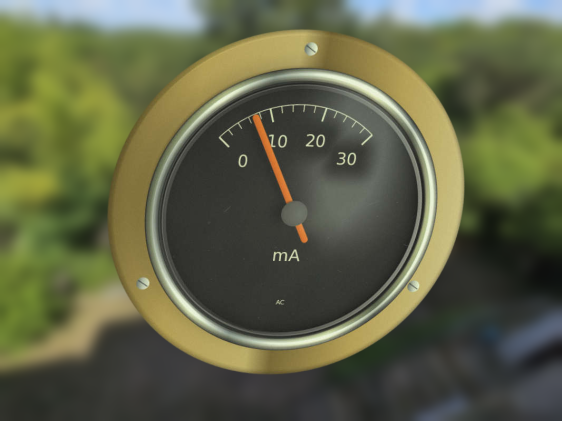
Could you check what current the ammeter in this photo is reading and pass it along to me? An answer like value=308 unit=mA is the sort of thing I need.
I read value=7 unit=mA
